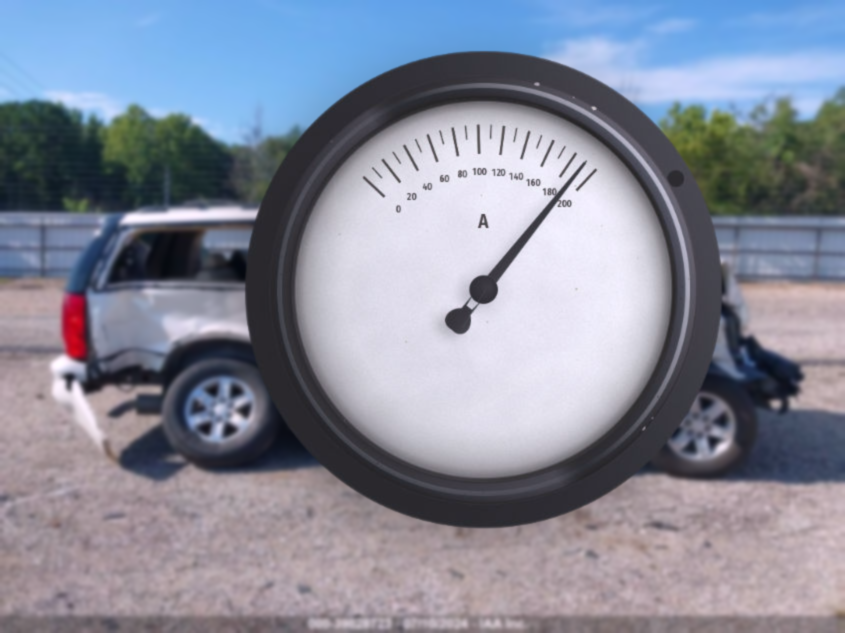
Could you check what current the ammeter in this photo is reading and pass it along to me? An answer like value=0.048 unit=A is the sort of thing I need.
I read value=190 unit=A
